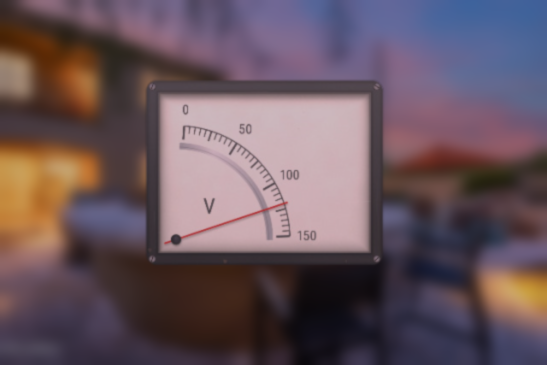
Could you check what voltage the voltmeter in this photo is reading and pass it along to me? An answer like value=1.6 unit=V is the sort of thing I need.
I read value=120 unit=V
